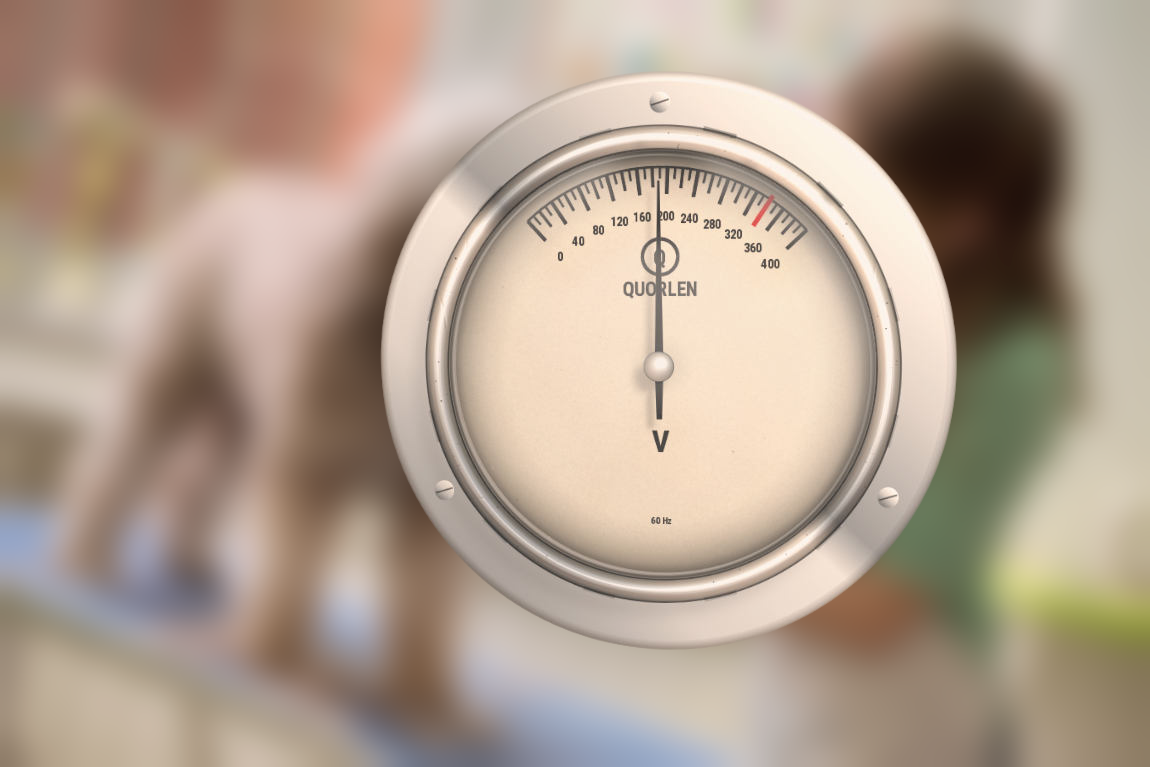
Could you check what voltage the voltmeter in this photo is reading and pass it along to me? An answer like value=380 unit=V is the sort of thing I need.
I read value=190 unit=V
